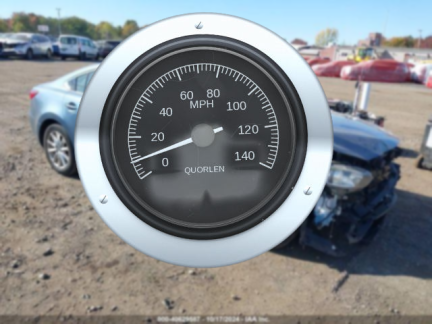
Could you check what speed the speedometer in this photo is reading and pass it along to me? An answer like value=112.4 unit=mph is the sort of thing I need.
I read value=8 unit=mph
